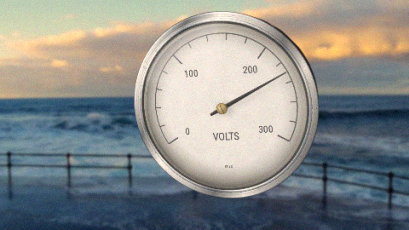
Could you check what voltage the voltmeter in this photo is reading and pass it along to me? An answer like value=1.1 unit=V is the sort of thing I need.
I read value=230 unit=V
